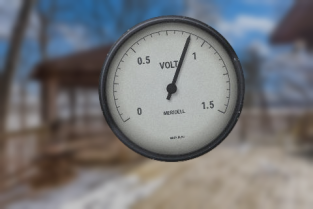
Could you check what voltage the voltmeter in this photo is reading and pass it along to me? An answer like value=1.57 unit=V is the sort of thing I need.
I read value=0.9 unit=V
